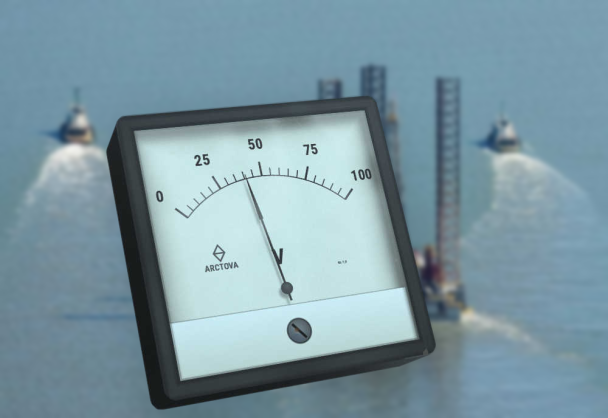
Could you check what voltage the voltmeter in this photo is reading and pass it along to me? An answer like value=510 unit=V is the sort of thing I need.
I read value=40 unit=V
